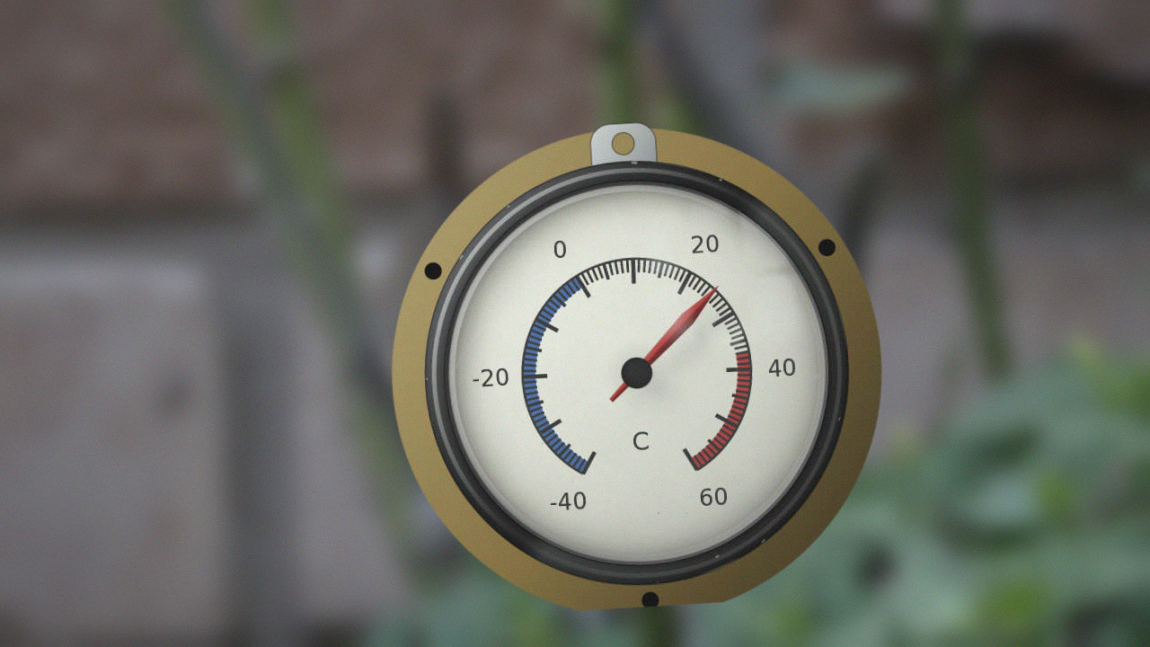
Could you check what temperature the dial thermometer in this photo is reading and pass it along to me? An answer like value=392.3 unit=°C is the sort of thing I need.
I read value=25 unit=°C
